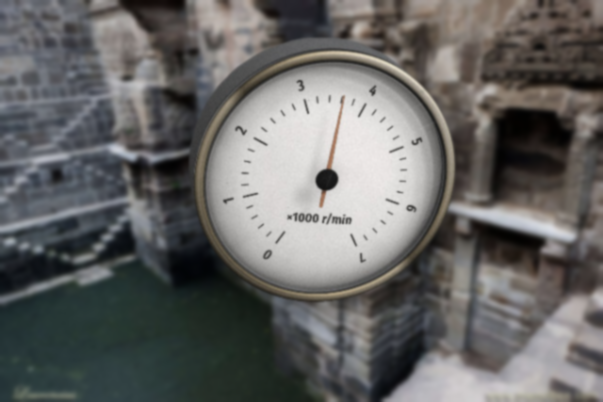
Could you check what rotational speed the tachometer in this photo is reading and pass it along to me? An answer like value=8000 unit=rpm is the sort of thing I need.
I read value=3600 unit=rpm
